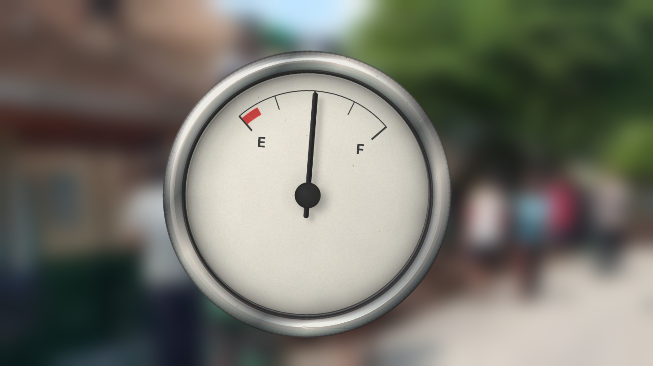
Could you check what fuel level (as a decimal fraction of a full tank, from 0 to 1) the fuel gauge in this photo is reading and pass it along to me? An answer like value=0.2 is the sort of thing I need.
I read value=0.5
